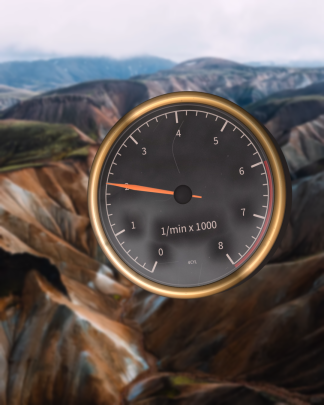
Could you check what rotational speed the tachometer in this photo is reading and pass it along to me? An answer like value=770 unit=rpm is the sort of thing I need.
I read value=2000 unit=rpm
